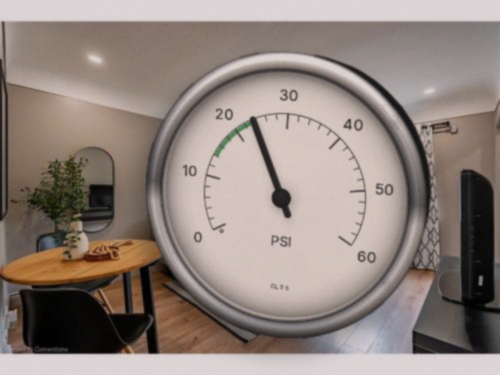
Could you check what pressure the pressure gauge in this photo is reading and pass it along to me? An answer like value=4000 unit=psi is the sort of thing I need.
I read value=24 unit=psi
